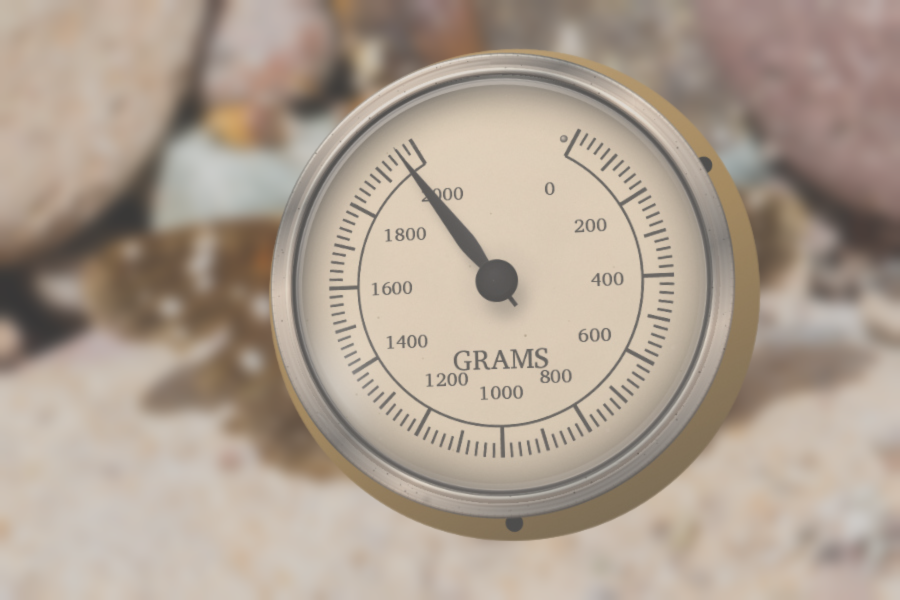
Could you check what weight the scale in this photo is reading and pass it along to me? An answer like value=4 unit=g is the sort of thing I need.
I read value=1960 unit=g
